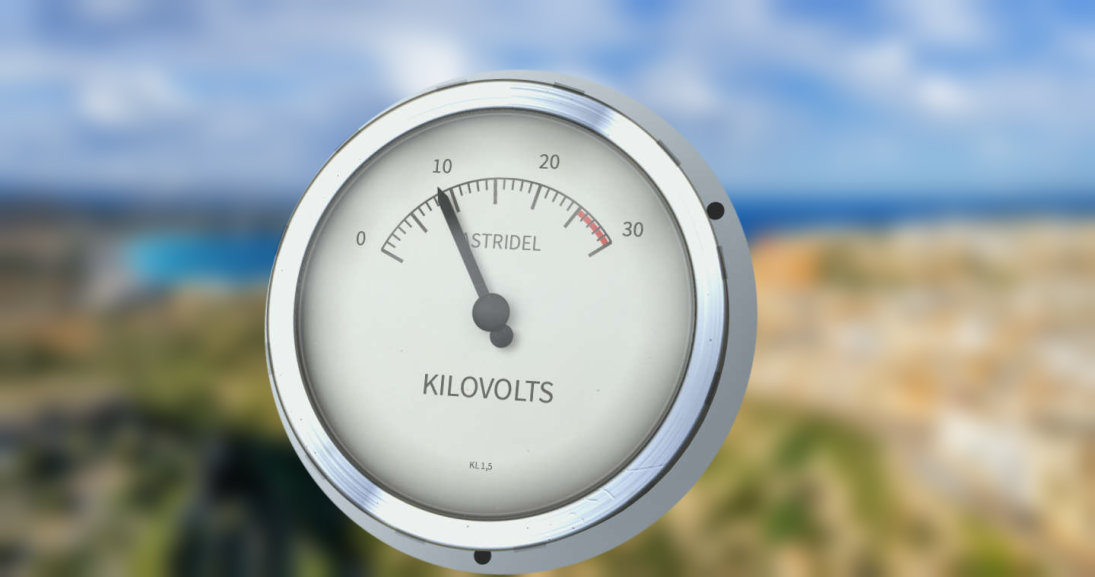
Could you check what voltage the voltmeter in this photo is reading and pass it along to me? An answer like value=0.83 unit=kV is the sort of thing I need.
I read value=9 unit=kV
